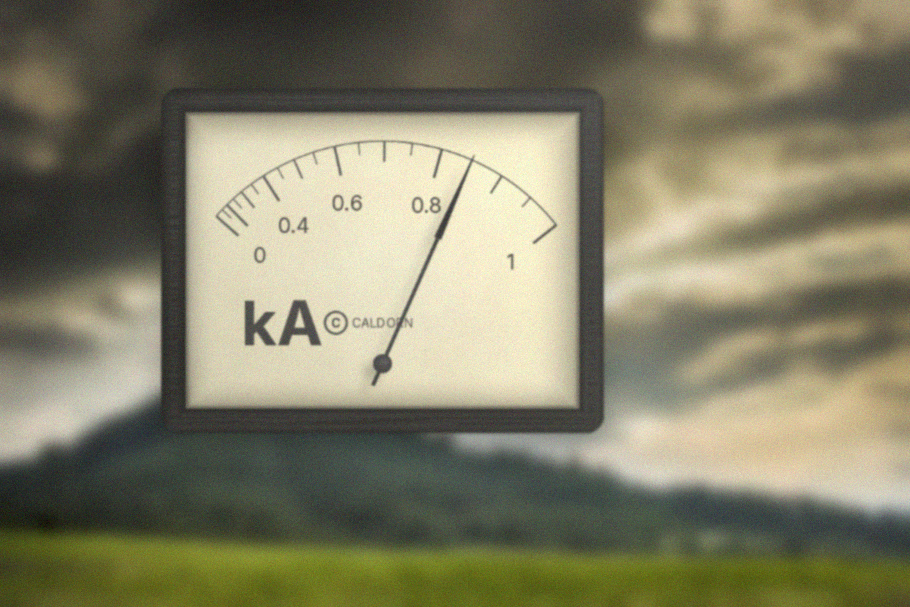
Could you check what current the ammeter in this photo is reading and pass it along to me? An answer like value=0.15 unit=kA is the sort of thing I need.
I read value=0.85 unit=kA
